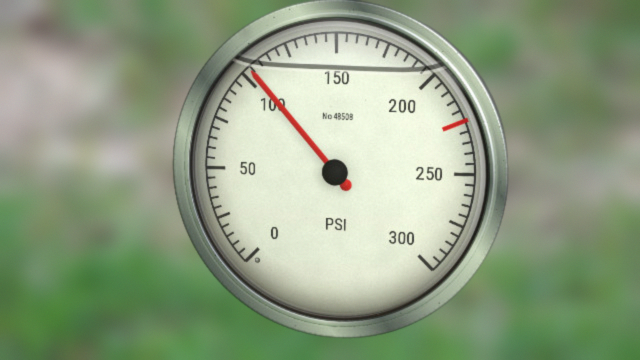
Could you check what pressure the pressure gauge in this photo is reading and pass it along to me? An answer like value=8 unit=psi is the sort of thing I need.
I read value=105 unit=psi
